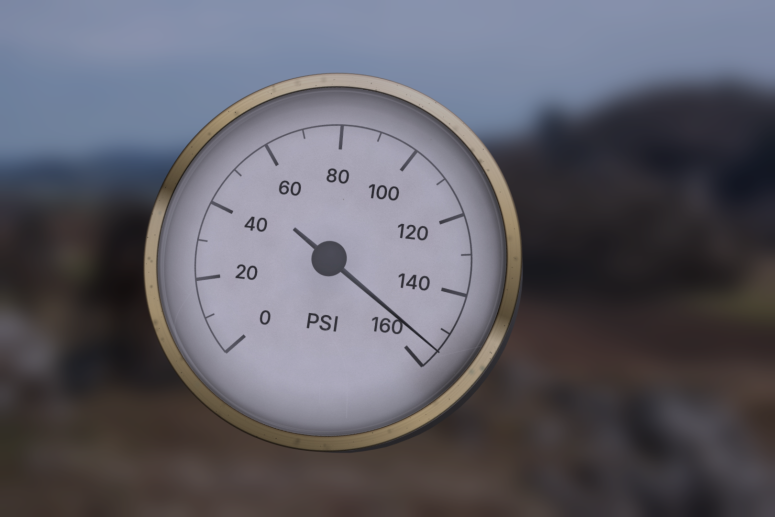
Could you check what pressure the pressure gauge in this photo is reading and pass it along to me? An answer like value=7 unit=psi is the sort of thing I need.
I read value=155 unit=psi
